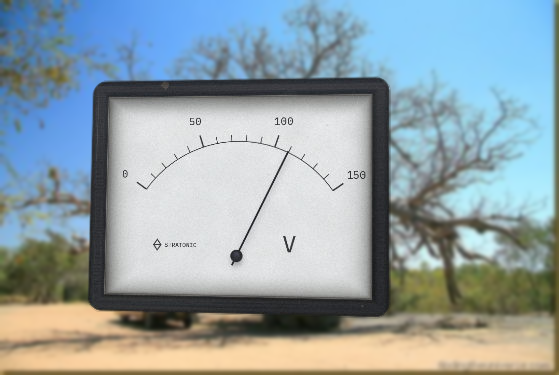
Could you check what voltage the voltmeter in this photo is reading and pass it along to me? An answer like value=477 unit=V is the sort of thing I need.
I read value=110 unit=V
